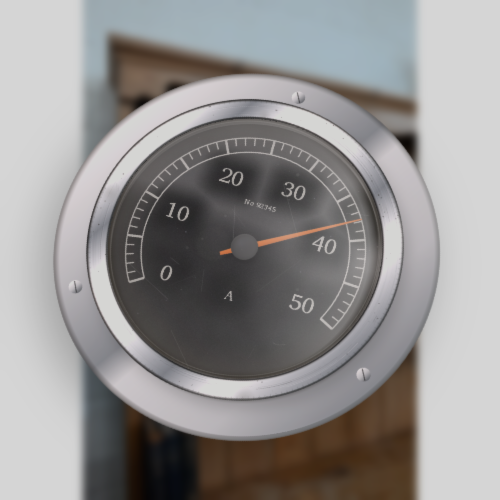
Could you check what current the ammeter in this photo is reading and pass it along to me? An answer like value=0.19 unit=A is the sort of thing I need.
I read value=38 unit=A
